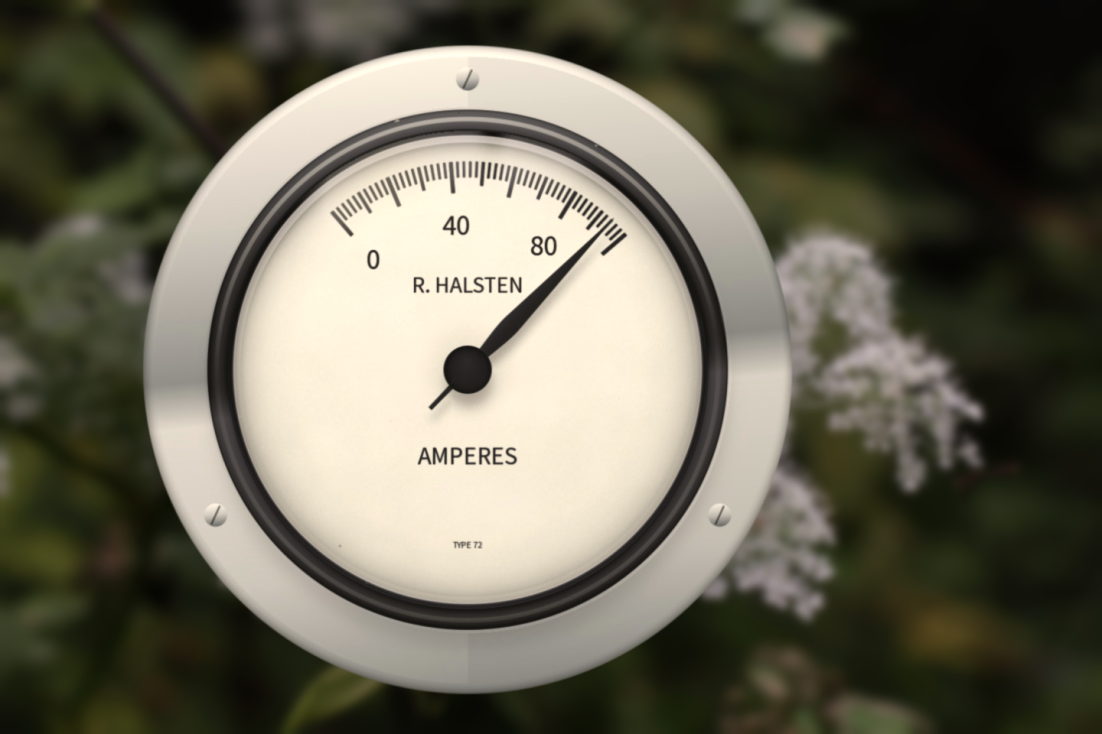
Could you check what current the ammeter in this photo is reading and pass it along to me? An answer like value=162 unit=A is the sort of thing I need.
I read value=94 unit=A
